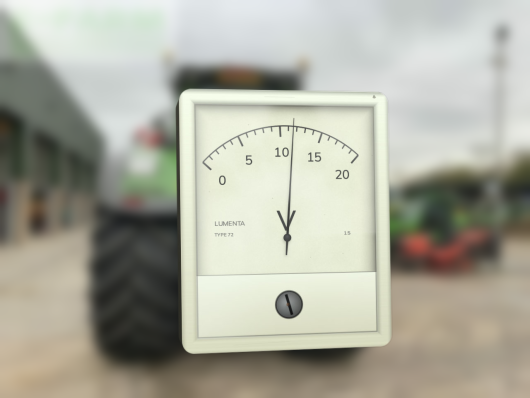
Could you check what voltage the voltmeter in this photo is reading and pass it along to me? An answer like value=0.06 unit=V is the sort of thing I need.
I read value=11.5 unit=V
